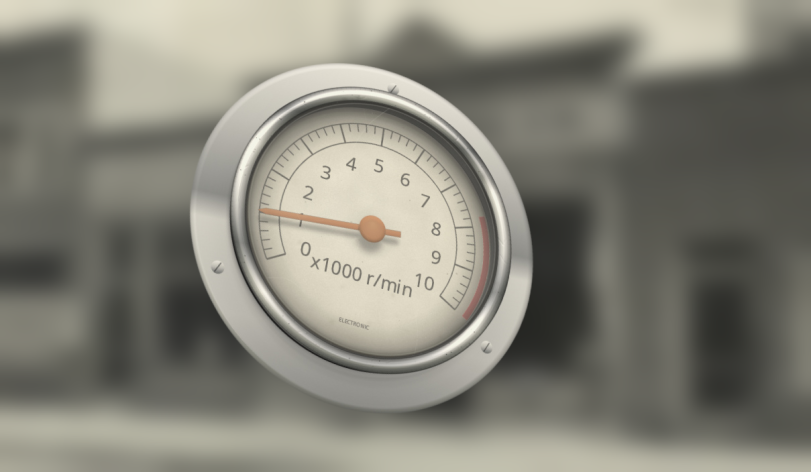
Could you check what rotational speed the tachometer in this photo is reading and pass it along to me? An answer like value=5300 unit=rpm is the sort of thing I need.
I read value=1000 unit=rpm
